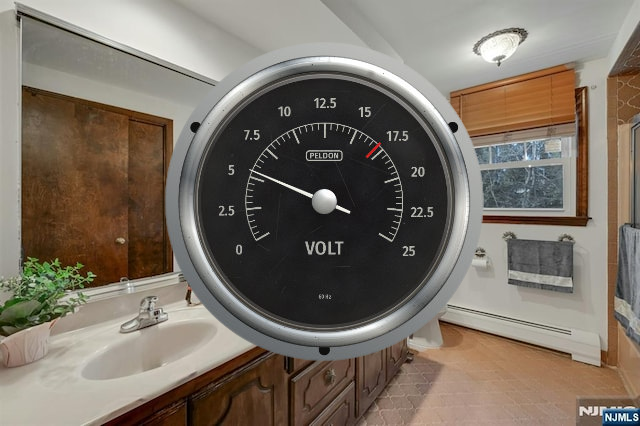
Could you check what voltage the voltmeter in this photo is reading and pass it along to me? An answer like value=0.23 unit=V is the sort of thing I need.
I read value=5.5 unit=V
